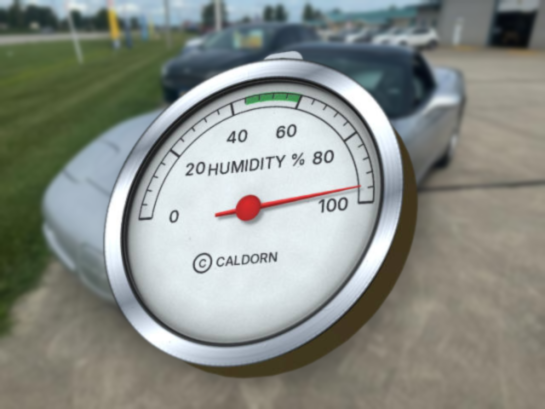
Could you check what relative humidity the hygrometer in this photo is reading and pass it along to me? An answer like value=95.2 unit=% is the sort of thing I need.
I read value=96 unit=%
